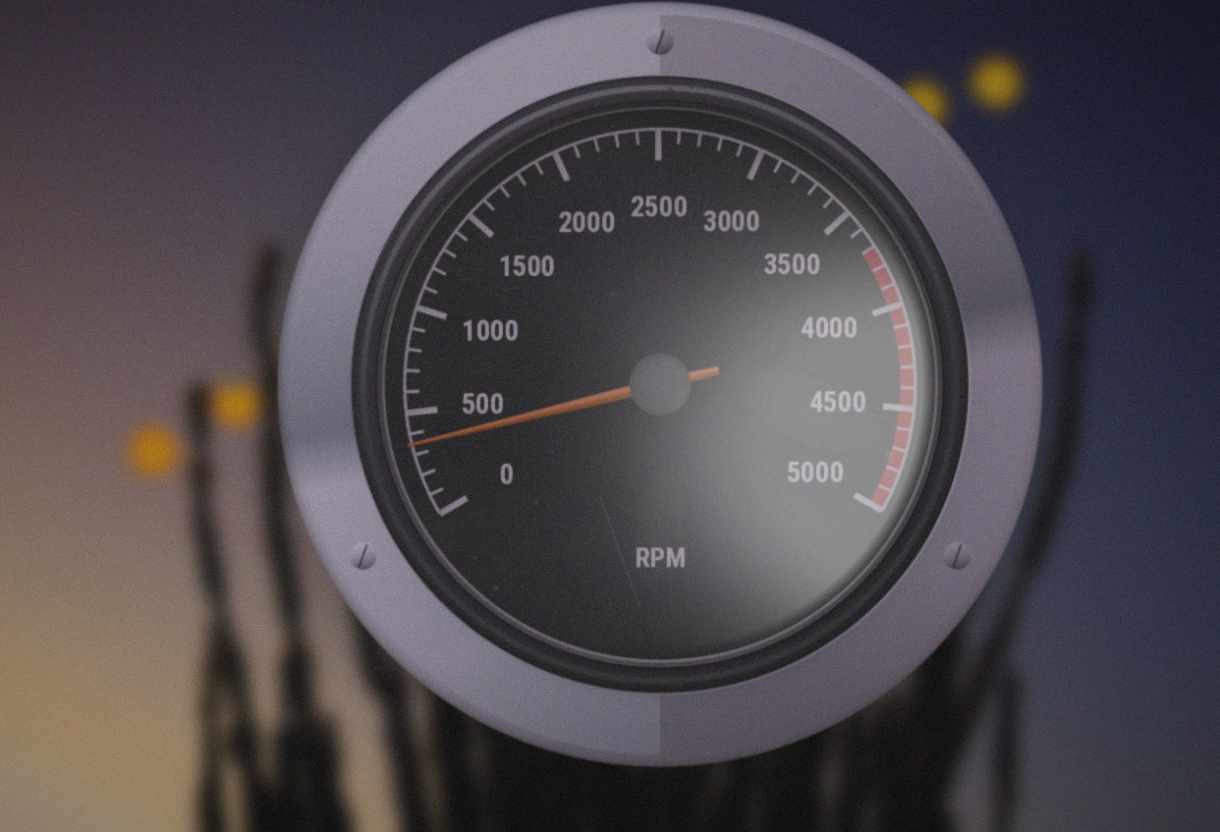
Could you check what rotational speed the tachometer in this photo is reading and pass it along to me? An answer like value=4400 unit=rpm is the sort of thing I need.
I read value=350 unit=rpm
